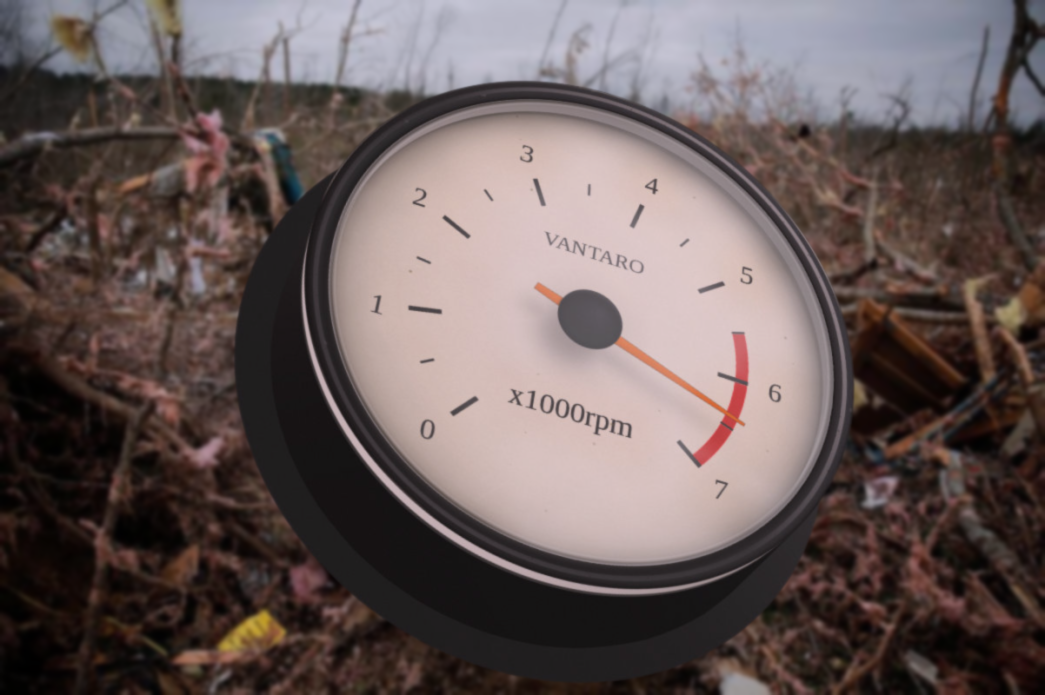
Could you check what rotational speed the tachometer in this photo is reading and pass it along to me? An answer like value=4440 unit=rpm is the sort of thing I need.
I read value=6500 unit=rpm
